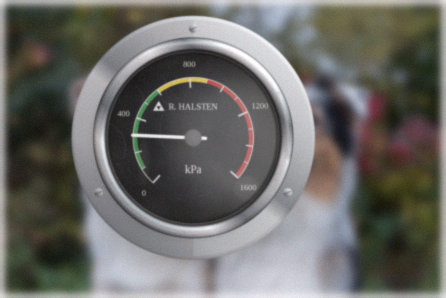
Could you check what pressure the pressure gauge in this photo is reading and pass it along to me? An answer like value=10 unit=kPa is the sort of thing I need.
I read value=300 unit=kPa
